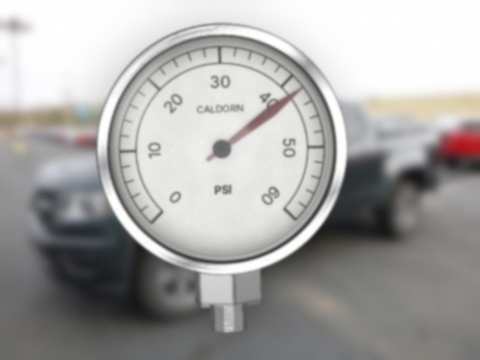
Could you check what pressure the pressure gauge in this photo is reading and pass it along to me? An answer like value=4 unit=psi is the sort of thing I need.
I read value=42 unit=psi
